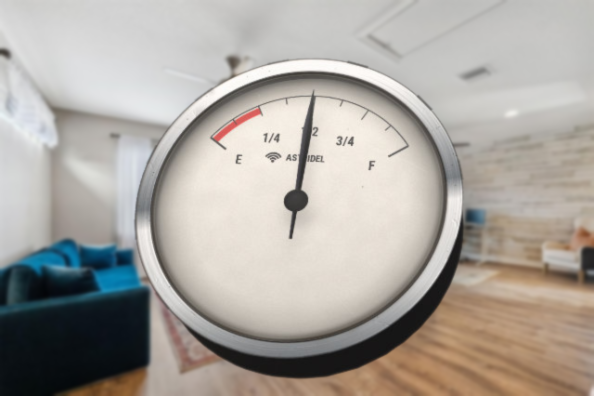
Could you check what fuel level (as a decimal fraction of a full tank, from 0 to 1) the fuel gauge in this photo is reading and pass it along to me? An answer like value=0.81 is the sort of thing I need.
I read value=0.5
